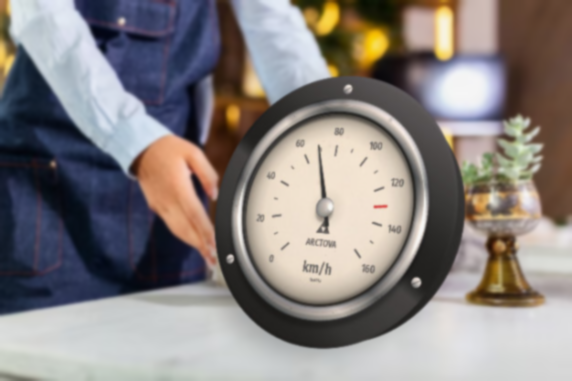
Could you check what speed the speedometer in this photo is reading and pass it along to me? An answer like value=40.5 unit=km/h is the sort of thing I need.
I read value=70 unit=km/h
